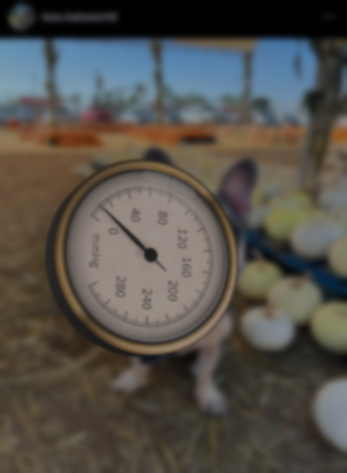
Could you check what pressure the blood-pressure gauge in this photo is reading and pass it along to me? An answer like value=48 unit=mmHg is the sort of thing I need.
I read value=10 unit=mmHg
